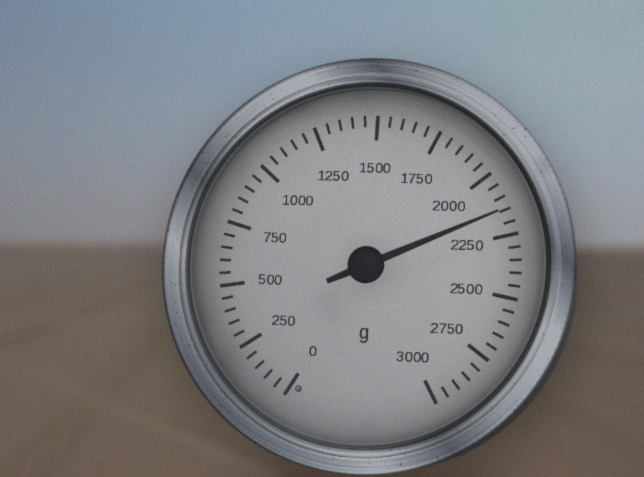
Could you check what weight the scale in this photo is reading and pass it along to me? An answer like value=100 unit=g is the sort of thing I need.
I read value=2150 unit=g
